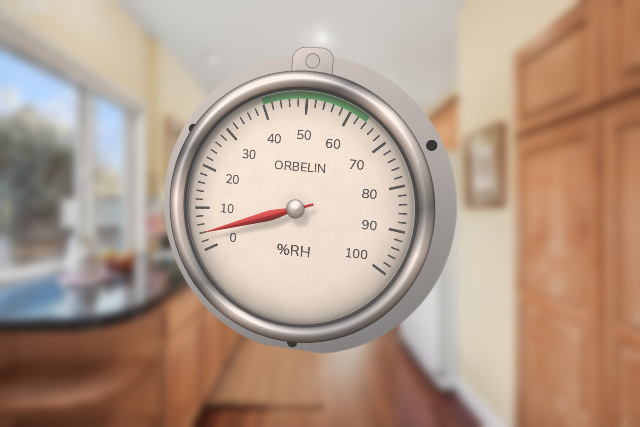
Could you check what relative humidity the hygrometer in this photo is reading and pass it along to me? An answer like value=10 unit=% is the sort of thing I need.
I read value=4 unit=%
